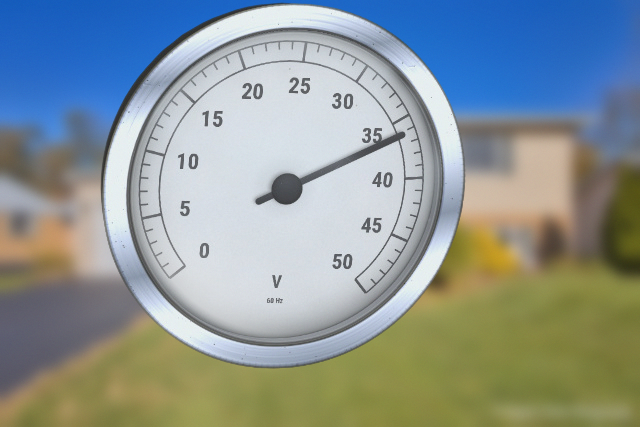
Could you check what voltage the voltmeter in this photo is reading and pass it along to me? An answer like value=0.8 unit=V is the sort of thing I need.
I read value=36 unit=V
